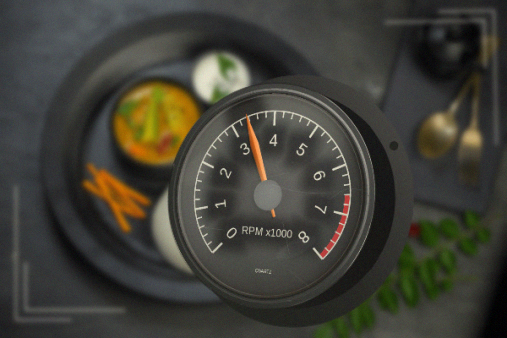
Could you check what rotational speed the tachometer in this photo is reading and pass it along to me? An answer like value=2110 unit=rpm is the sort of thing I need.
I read value=3400 unit=rpm
